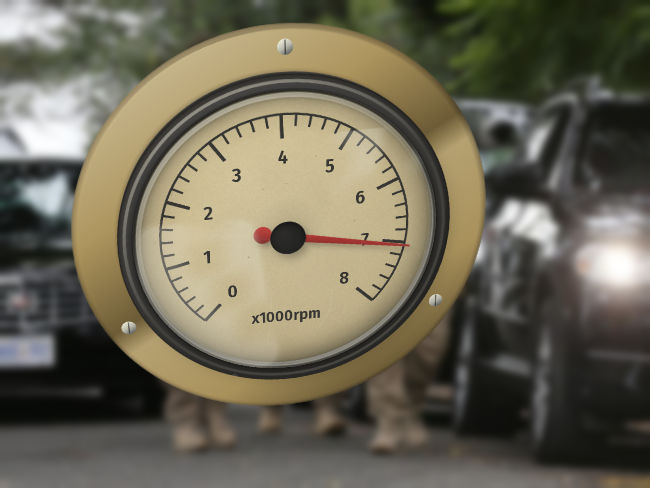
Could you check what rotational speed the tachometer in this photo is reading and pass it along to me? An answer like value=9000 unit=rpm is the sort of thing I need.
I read value=7000 unit=rpm
